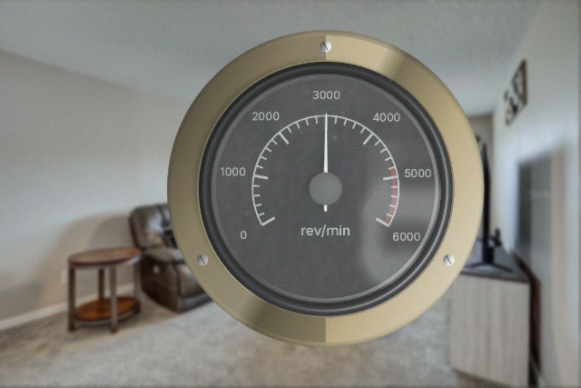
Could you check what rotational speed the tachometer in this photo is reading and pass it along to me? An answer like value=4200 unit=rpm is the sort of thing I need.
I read value=3000 unit=rpm
